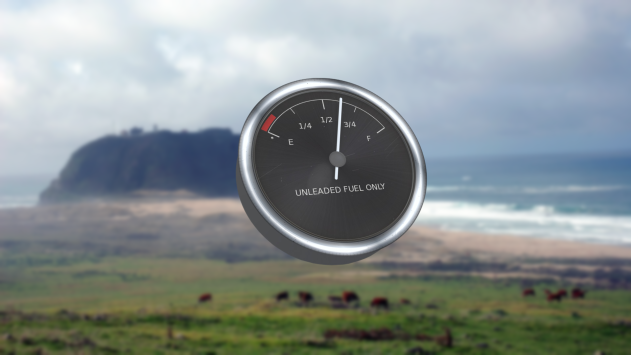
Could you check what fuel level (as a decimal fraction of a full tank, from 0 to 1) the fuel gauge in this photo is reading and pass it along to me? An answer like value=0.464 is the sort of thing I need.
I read value=0.625
